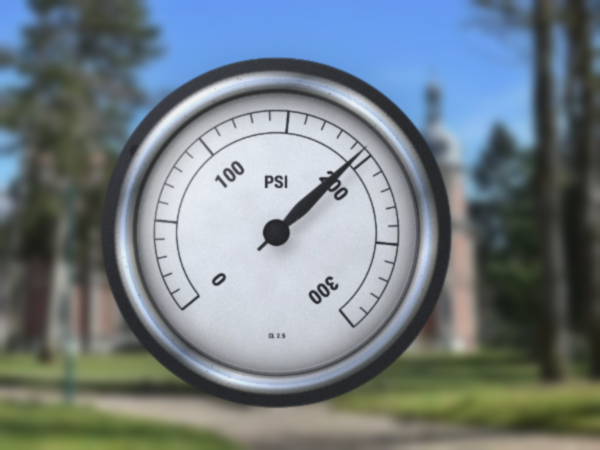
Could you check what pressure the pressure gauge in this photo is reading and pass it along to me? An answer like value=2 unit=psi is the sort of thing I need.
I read value=195 unit=psi
